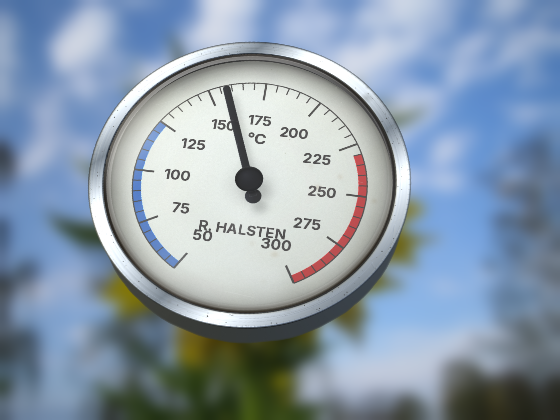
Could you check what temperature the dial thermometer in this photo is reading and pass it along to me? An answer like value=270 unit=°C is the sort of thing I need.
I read value=157.5 unit=°C
